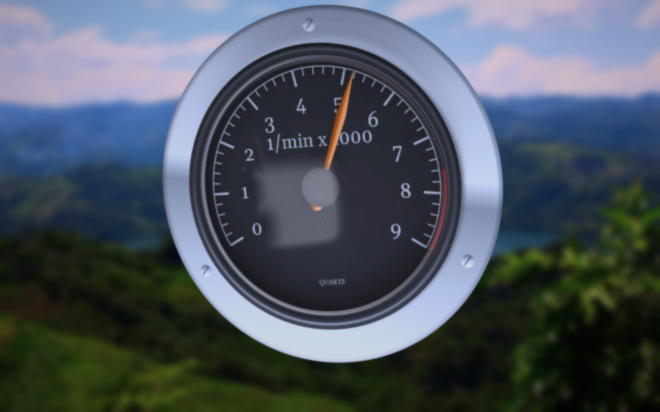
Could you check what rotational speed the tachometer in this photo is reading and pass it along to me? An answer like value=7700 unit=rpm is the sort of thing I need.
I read value=5200 unit=rpm
